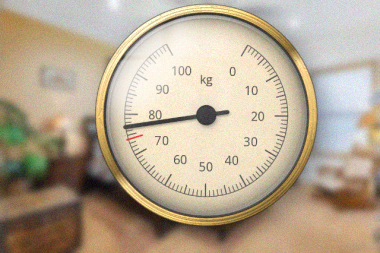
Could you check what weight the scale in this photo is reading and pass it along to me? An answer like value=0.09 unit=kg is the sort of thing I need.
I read value=77 unit=kg
